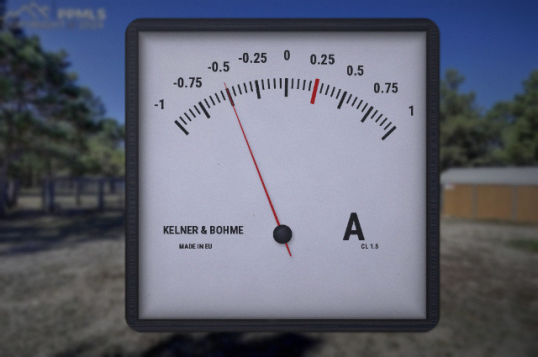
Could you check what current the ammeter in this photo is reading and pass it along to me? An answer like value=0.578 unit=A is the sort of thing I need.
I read value=-0.5 unit=A
